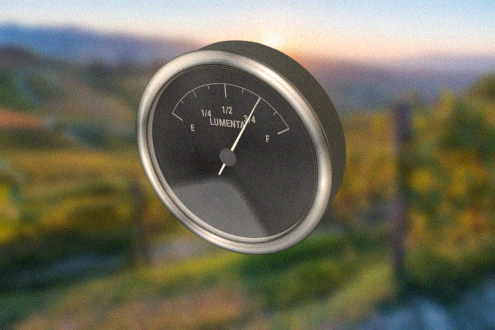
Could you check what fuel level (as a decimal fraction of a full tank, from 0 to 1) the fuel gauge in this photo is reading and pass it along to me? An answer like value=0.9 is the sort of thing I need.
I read value=0.75
